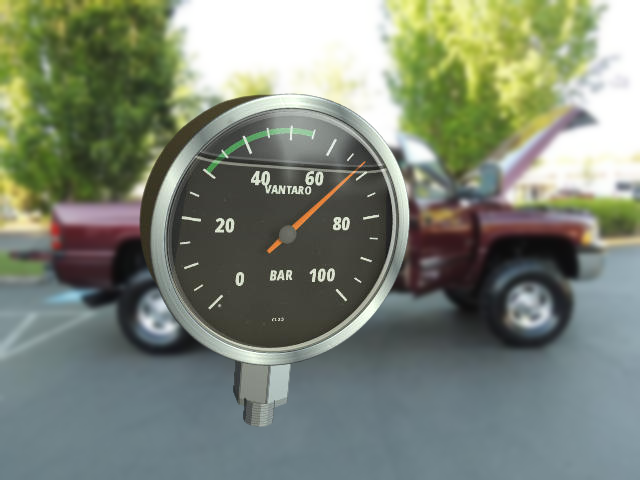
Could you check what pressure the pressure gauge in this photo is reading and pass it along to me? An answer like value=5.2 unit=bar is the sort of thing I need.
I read value=67.5 unit=bar
